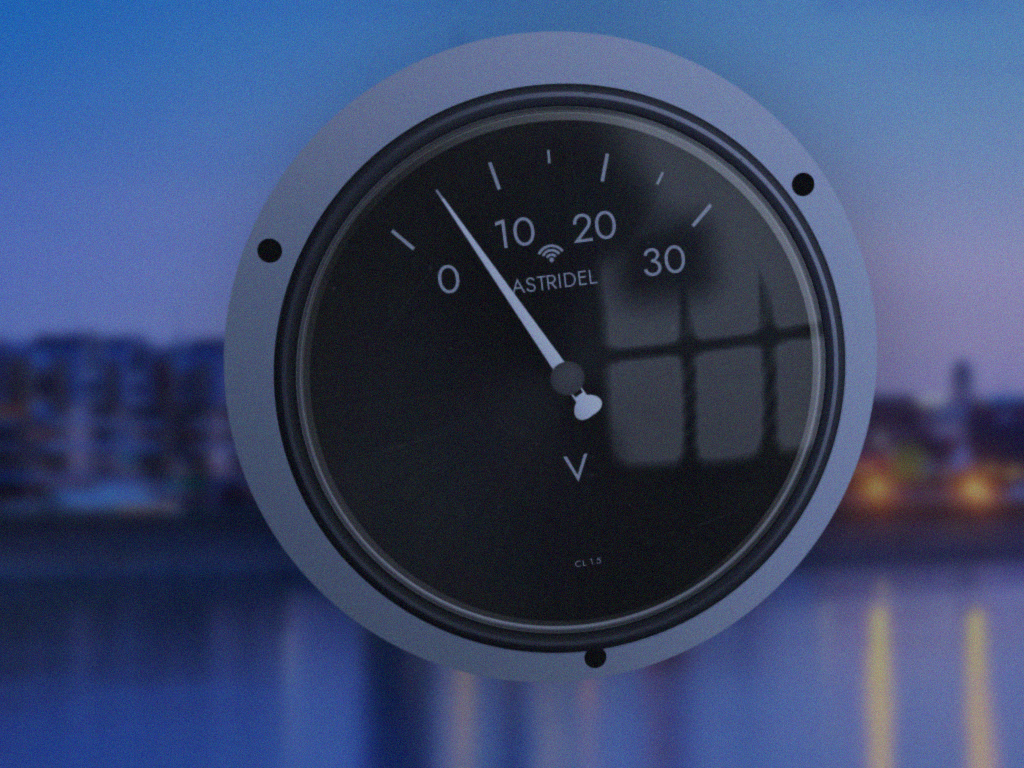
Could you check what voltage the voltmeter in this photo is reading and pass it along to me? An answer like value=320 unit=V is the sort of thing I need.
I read value=5 unit=V
